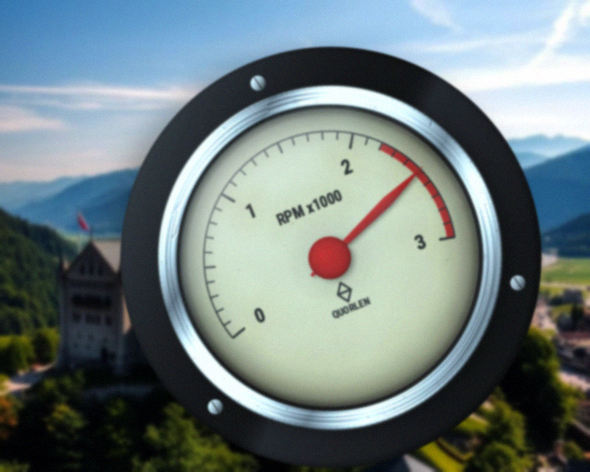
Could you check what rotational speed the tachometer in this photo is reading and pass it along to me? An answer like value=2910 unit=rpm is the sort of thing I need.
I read value=2500 unit=rpm
